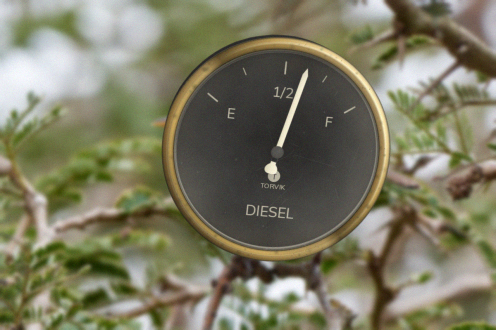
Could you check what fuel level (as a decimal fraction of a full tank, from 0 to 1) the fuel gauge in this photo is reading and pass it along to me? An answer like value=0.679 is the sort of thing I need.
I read value=0.625
